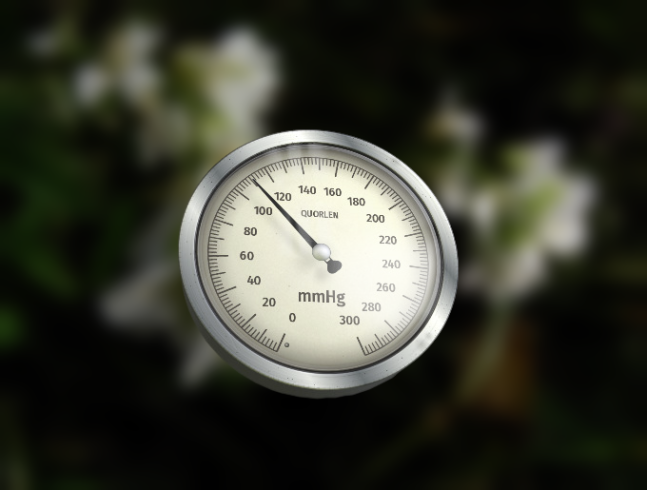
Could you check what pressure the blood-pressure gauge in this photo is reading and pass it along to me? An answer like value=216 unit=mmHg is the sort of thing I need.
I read value=110 unit=mmHg
